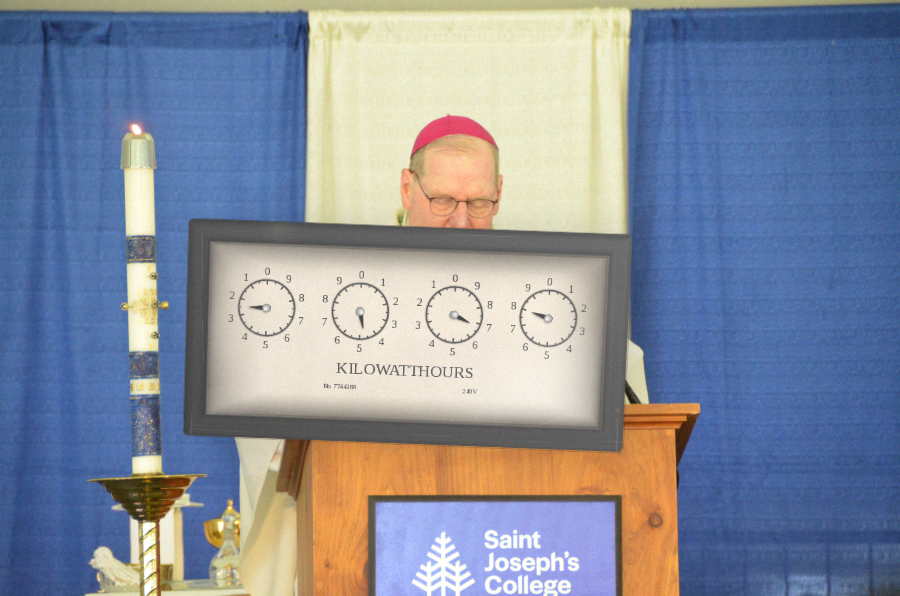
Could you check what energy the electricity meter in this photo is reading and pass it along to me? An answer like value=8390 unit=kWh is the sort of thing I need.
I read value=2468 unit=kWh
